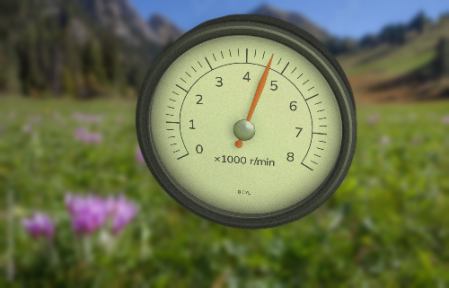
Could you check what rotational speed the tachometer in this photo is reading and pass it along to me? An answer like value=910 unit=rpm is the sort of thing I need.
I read value=4600 unit=rpm
